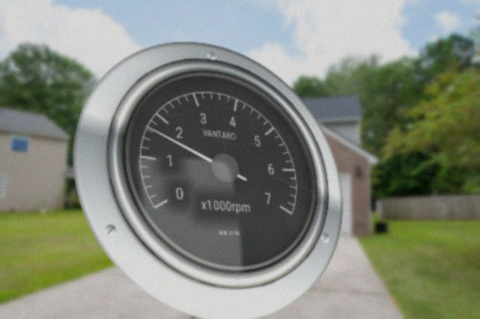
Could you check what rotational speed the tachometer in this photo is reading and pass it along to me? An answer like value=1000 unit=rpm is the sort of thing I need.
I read value=1600 unit=rpm
